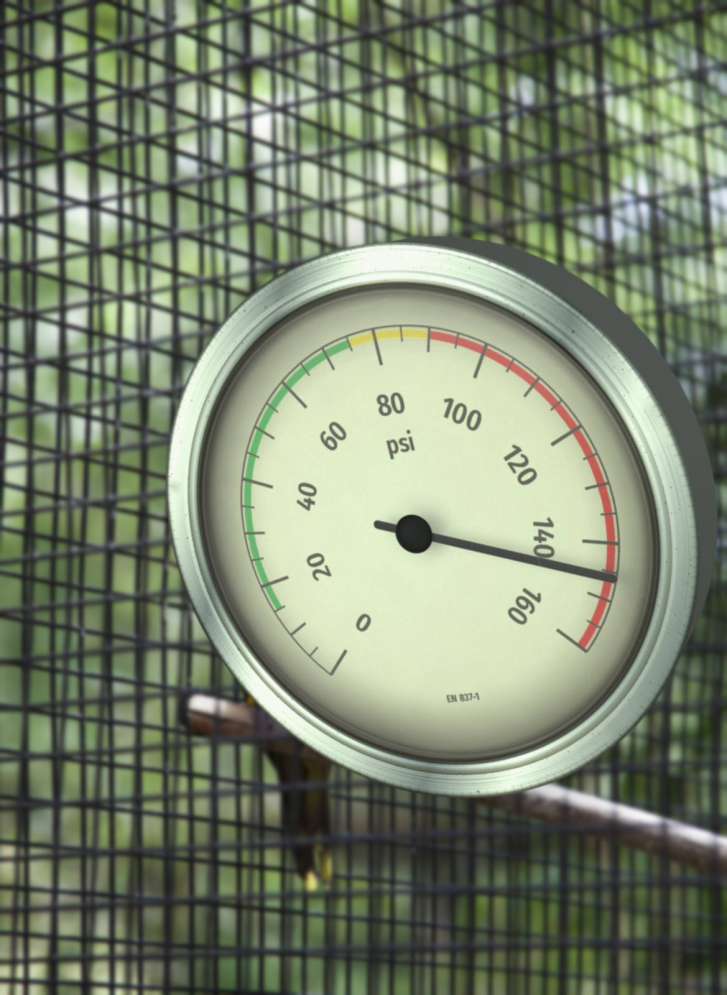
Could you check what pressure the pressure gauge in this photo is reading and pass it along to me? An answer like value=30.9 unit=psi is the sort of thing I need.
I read value=145 unit=psi
